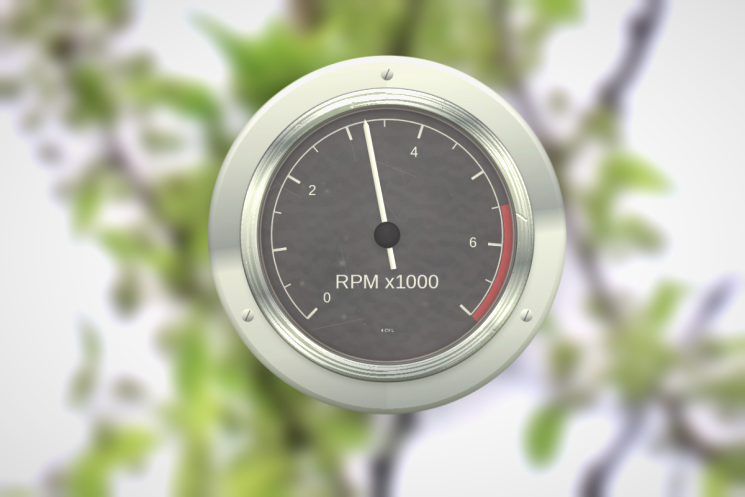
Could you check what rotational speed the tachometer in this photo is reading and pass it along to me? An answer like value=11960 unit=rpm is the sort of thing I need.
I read value=3250 unit=rpm
